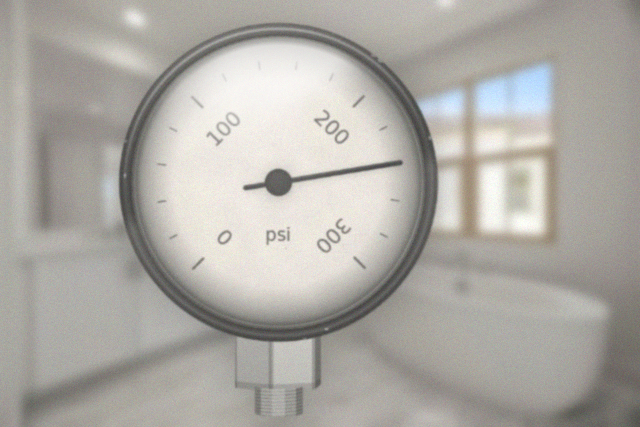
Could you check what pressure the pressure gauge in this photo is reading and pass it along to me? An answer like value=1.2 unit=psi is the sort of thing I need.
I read value=240 unit=psi
